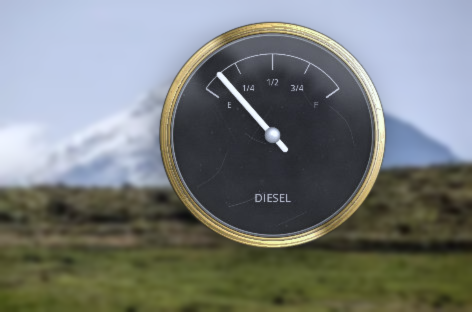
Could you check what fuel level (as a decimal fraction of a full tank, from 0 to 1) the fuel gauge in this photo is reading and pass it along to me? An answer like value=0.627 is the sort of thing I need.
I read value=0.125
